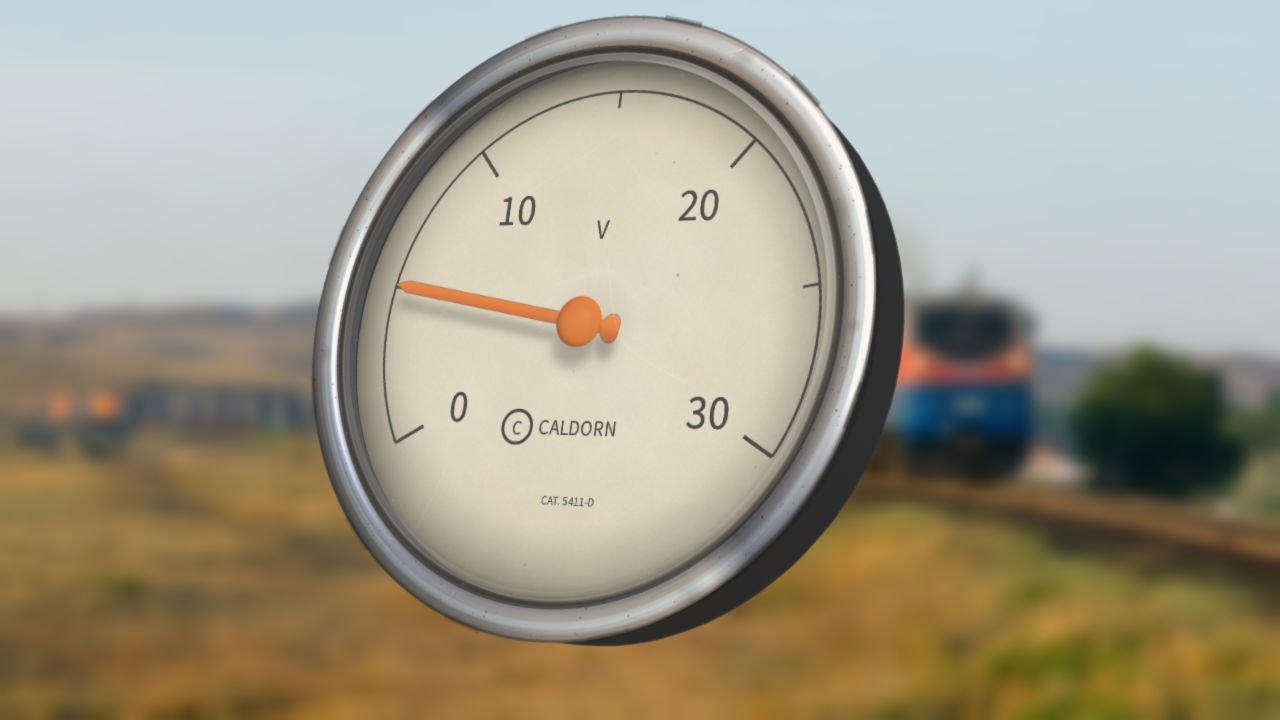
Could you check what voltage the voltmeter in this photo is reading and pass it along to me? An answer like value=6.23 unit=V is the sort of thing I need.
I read value=5 unit=V
